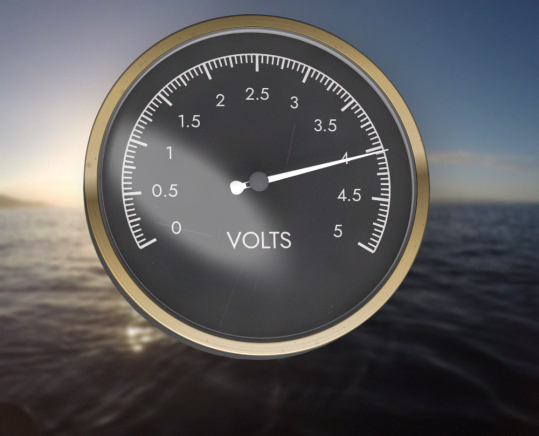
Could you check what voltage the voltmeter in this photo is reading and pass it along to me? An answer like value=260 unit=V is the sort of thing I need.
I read value=4.05 unit=V
